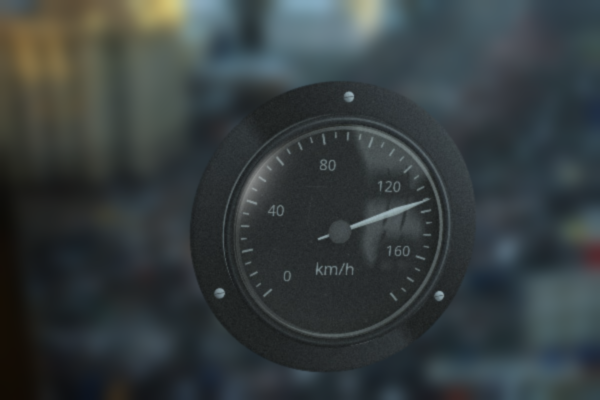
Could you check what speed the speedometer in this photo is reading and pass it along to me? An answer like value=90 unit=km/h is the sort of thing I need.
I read value=135 unit=km/h
